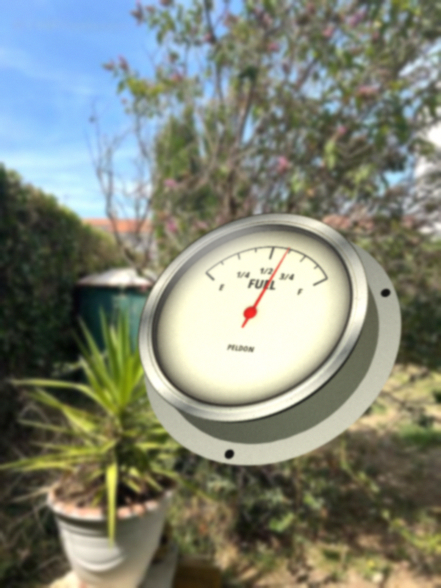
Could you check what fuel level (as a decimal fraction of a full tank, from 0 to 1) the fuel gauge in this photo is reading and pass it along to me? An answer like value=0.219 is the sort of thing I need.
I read value=0.625
